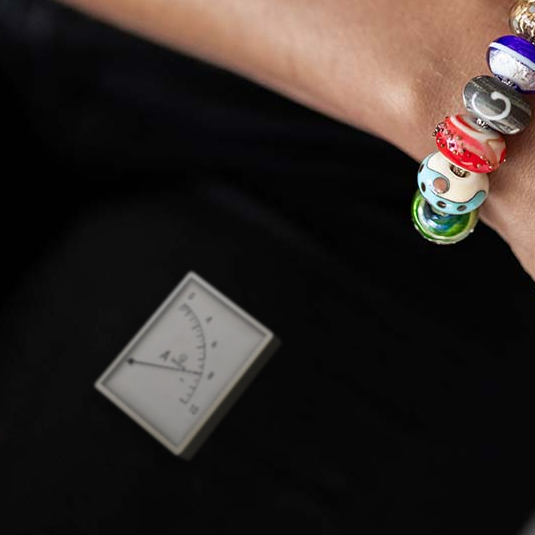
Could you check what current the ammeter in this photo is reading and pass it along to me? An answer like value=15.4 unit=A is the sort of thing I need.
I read value=8 unit=A
